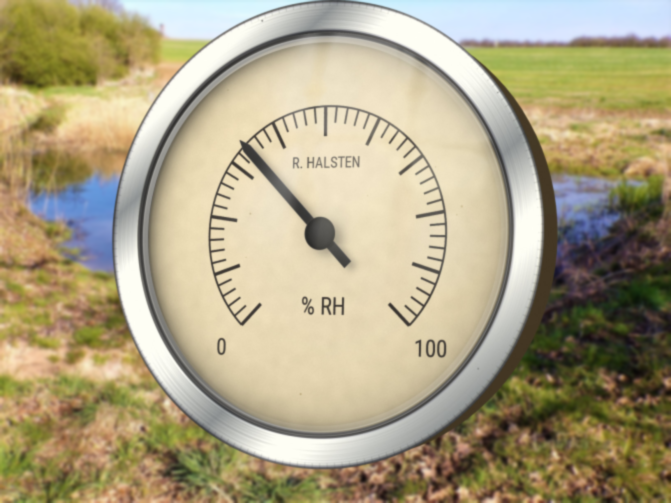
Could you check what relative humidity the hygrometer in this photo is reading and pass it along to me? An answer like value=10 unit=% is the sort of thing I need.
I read value=34 unit=%
